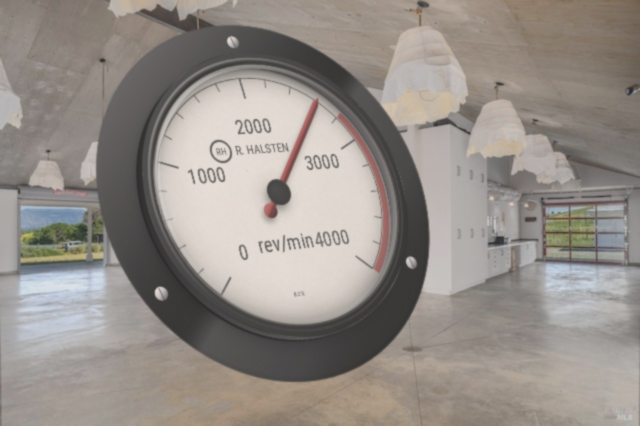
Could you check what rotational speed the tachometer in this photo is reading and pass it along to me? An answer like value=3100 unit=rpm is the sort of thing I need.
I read value=2600 unit=rpm
